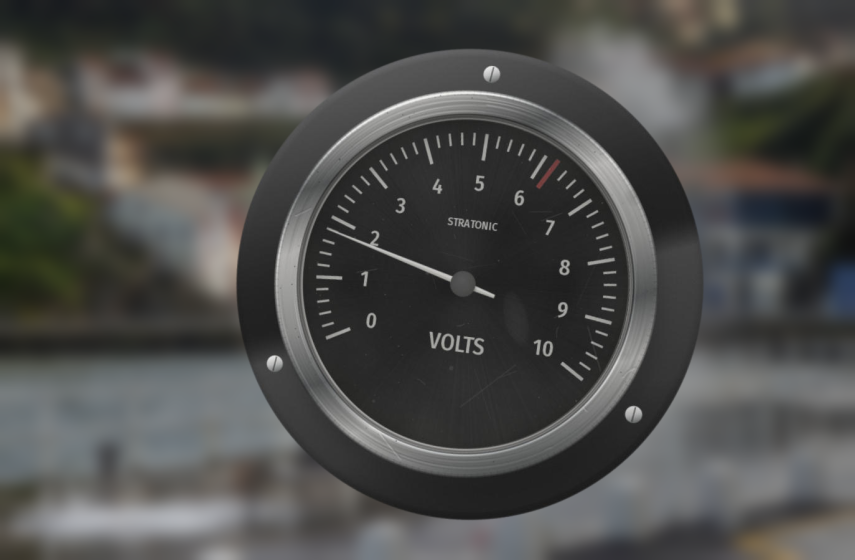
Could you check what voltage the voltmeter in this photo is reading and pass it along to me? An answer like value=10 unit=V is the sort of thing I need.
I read value=1.8 unit=V
